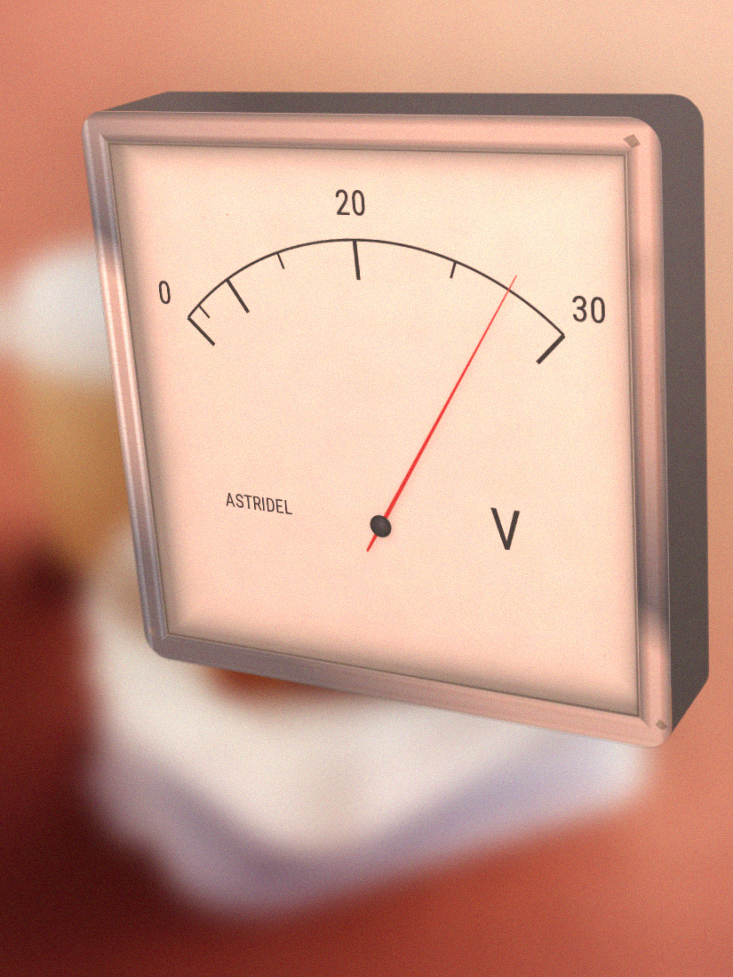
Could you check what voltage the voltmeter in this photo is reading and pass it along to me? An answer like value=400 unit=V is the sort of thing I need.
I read value=27.5 unit=V
